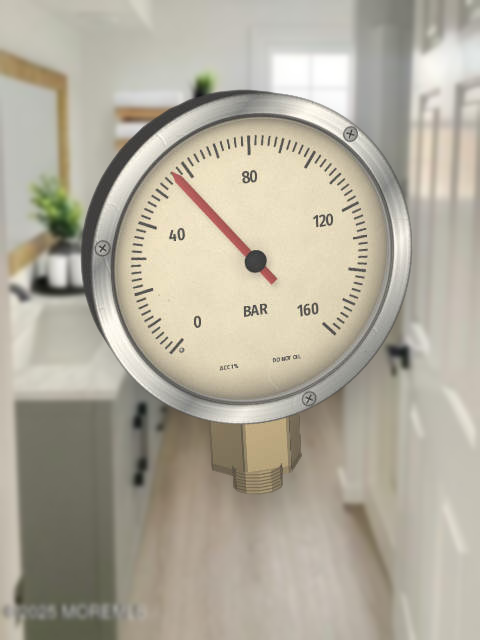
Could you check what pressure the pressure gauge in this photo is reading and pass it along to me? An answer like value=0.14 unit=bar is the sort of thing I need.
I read value=56 unit=bar
